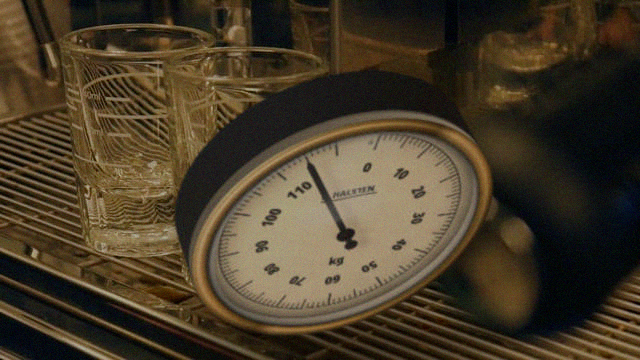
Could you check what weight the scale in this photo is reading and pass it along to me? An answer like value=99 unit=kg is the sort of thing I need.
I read value=115 unit=kg
